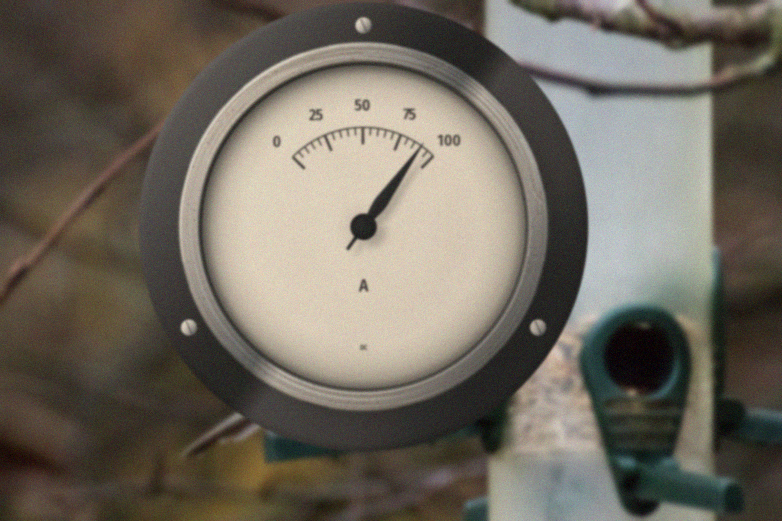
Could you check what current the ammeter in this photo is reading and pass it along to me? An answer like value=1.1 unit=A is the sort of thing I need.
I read value=90 unit=A
